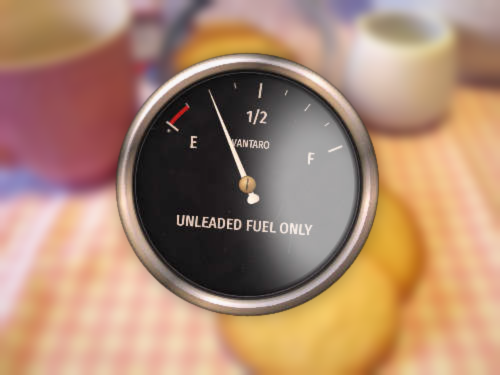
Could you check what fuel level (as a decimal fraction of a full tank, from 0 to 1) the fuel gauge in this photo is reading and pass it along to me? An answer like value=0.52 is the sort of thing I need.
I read value=0.25
